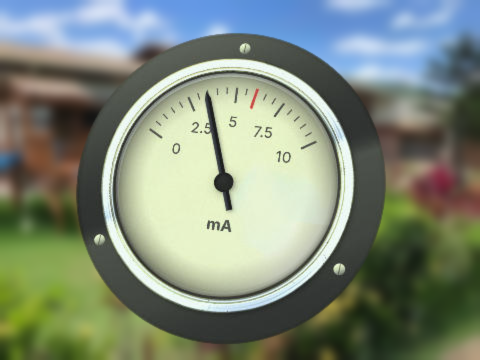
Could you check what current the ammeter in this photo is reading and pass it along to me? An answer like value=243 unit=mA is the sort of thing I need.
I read value=3.5 unit=mA
